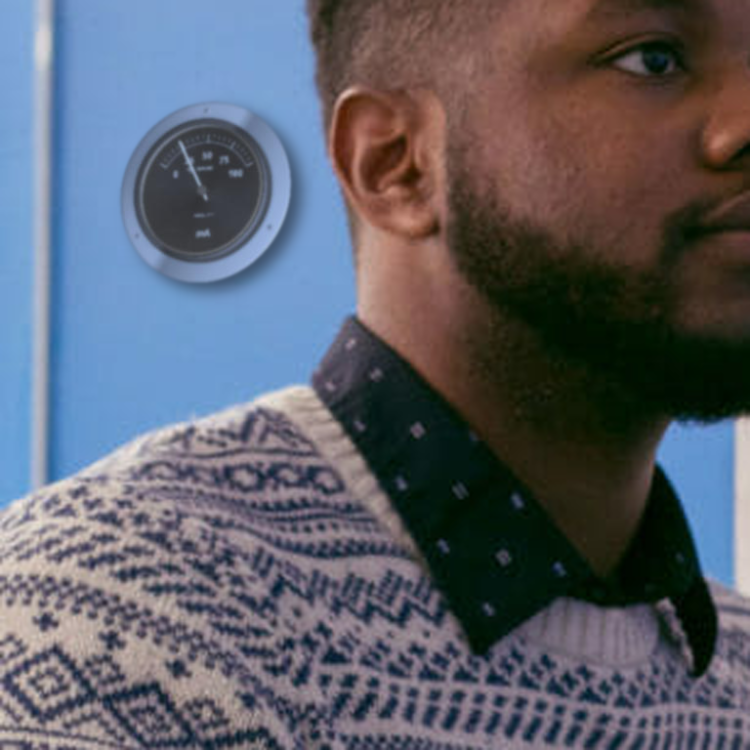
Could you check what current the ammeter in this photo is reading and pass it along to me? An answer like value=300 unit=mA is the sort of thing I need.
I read value=25 unit=mA
